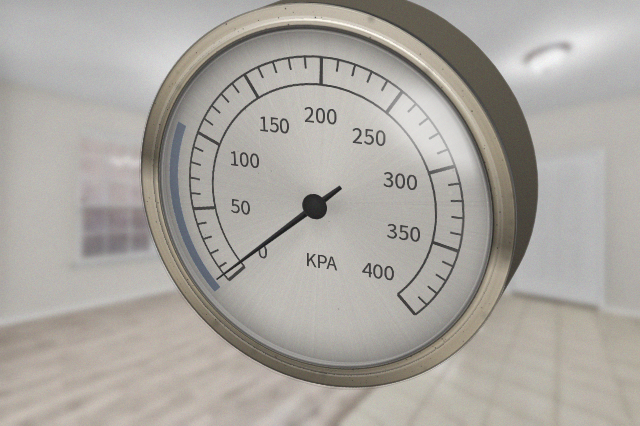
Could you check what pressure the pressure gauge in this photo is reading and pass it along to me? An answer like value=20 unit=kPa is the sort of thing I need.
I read value=5 unit=kPa
